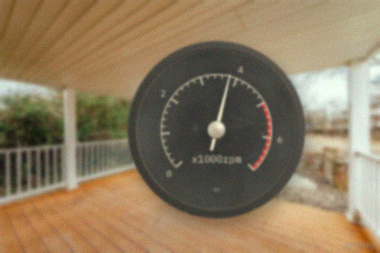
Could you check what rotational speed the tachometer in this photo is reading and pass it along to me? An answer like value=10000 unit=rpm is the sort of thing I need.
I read value=3800 unit=rpm
